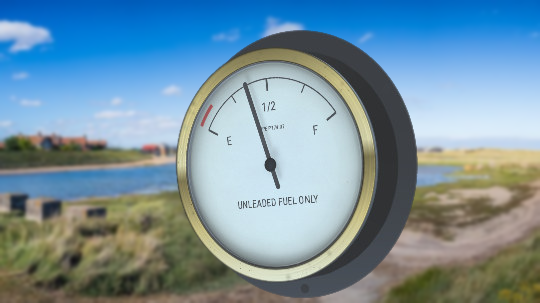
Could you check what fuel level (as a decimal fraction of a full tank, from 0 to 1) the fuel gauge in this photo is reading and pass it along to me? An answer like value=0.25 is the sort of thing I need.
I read value=0.375
